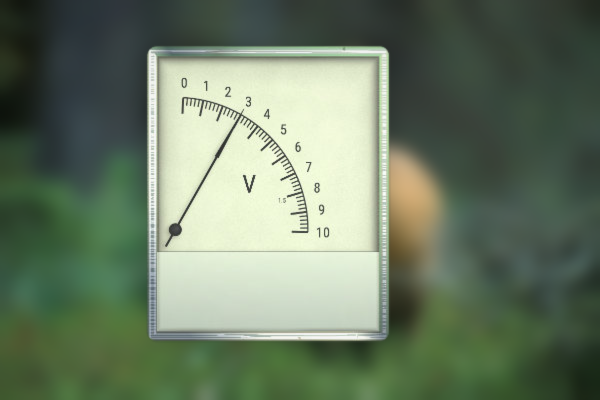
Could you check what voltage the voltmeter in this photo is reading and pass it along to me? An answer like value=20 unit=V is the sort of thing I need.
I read value=3 unit=V
